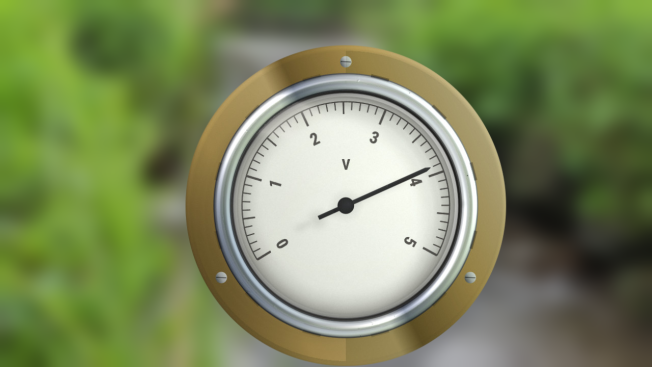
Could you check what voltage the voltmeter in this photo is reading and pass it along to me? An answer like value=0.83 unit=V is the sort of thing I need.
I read value=3.9 unit=V
